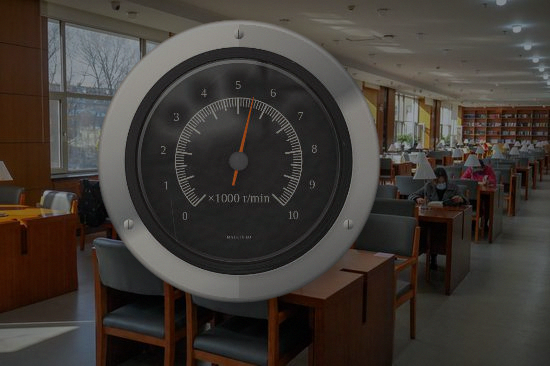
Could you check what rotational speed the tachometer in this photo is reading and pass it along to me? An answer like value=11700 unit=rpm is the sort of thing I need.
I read value=5500 unit=rpm
